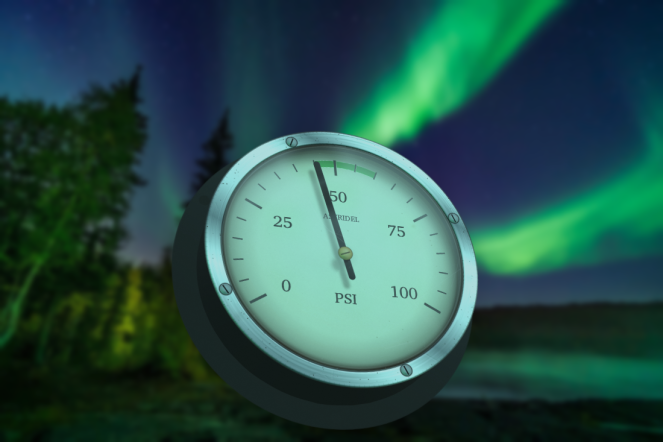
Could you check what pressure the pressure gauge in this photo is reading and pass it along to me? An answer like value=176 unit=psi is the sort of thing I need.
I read value=45 unit=psi
